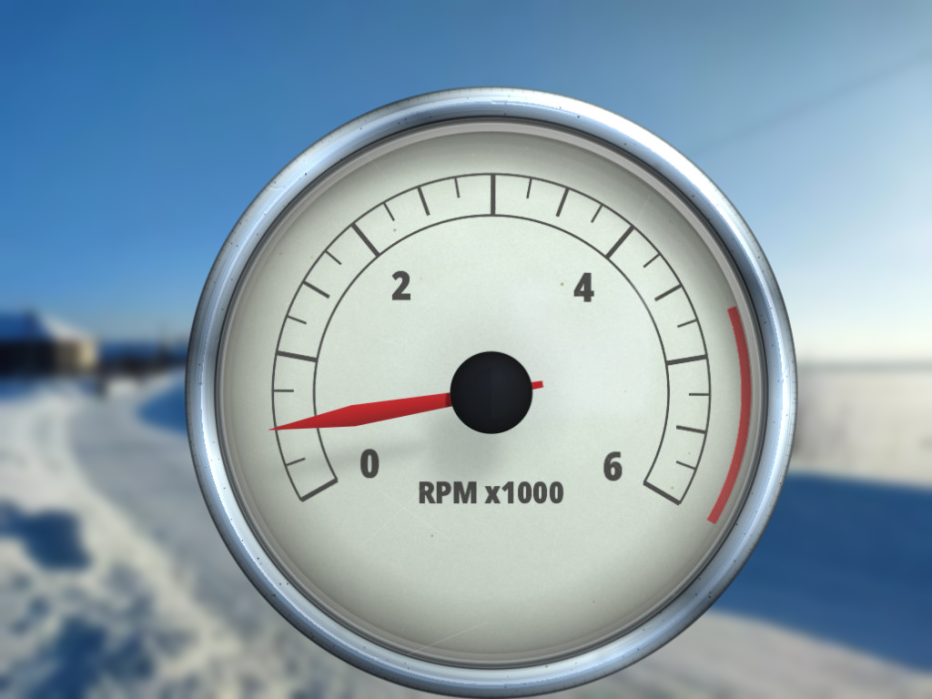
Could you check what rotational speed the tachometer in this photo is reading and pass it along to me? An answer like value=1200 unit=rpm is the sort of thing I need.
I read value=500 unit=rpm
